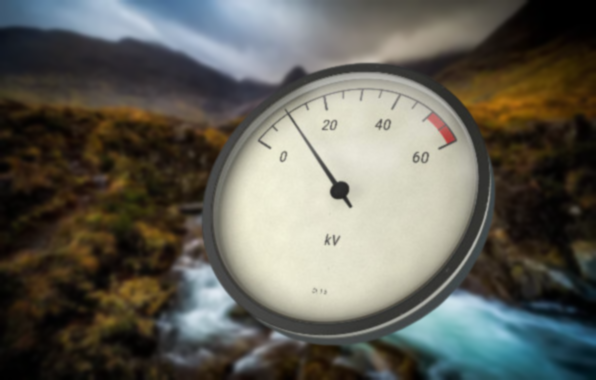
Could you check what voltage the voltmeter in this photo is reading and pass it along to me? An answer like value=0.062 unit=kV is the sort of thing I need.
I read value=10 unit=kV
